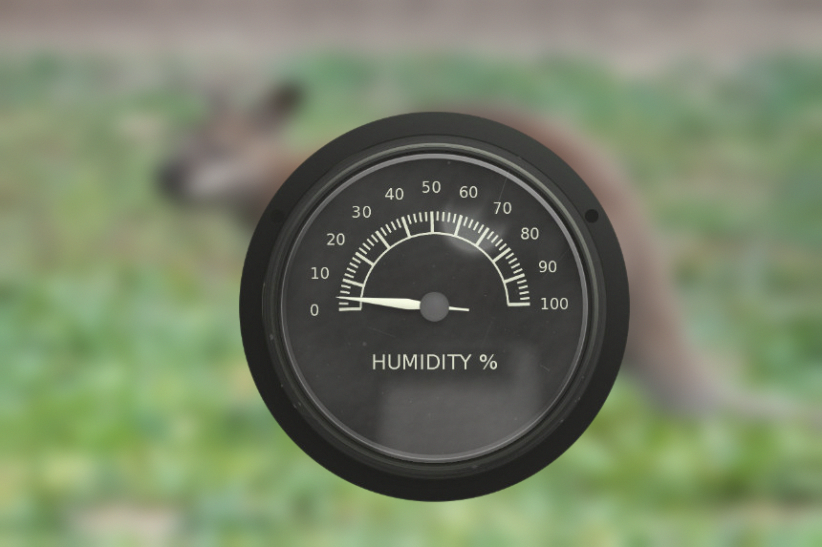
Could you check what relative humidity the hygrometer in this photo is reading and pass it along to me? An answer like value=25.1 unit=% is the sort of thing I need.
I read value=4 unit=%
